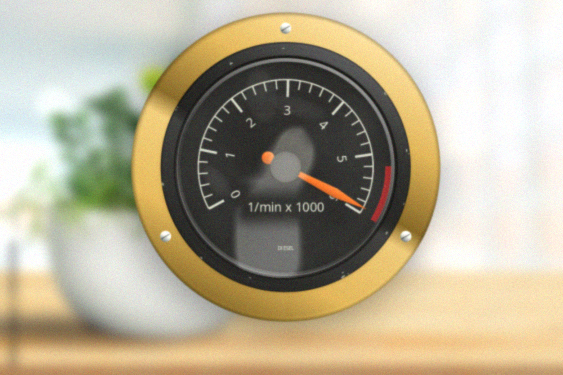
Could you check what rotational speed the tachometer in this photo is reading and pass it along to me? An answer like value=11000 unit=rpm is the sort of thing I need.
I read value=5900 unit=rpm
